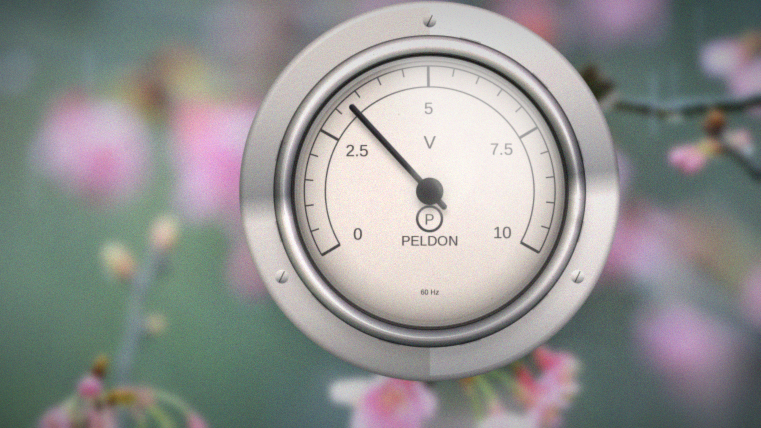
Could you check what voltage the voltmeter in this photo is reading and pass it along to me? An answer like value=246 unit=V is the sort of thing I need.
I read value=3.25 unit=V
